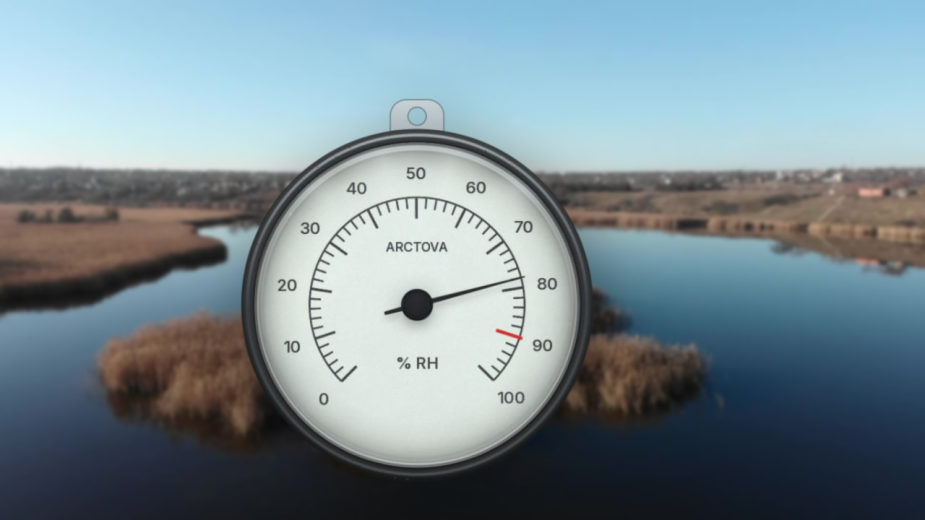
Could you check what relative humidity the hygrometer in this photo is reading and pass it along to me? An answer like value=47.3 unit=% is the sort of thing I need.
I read value=78 unit=%
